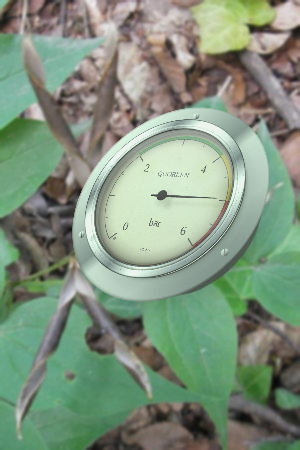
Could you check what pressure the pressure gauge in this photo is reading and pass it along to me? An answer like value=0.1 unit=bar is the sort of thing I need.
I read value=5 unit=bar
